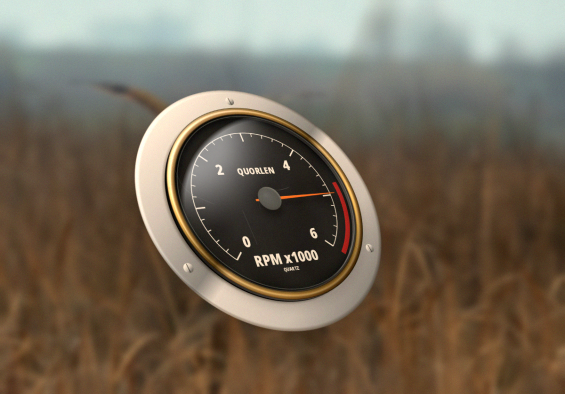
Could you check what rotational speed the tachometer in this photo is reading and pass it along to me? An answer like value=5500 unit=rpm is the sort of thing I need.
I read value=5000 unit=rpm
